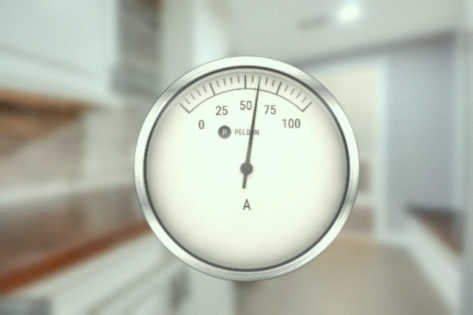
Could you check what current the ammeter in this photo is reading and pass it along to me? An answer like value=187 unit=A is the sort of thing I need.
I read value=60 unit=A
